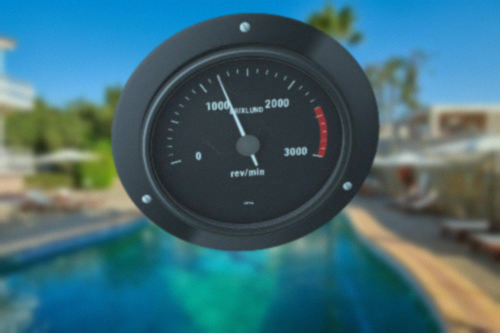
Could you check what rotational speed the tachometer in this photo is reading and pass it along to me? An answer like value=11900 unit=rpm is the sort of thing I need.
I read value=1200 unit=rpm
